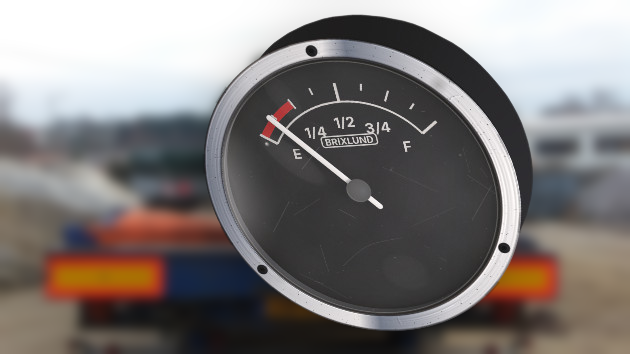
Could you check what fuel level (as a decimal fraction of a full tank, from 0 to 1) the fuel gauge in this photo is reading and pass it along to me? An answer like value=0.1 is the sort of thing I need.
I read value=0.125
